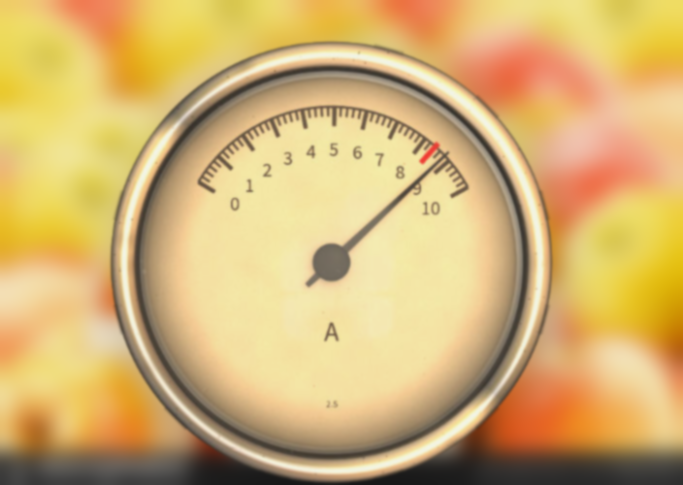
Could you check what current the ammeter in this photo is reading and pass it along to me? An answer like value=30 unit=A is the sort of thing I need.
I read value=8.8 unit=A
